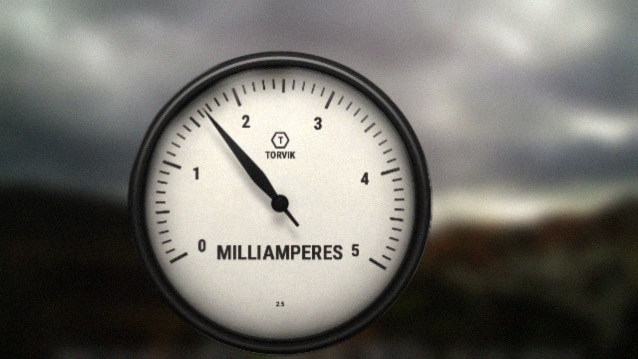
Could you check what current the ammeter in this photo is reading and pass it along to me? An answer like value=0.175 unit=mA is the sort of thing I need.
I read value=1.65 unit=mA
